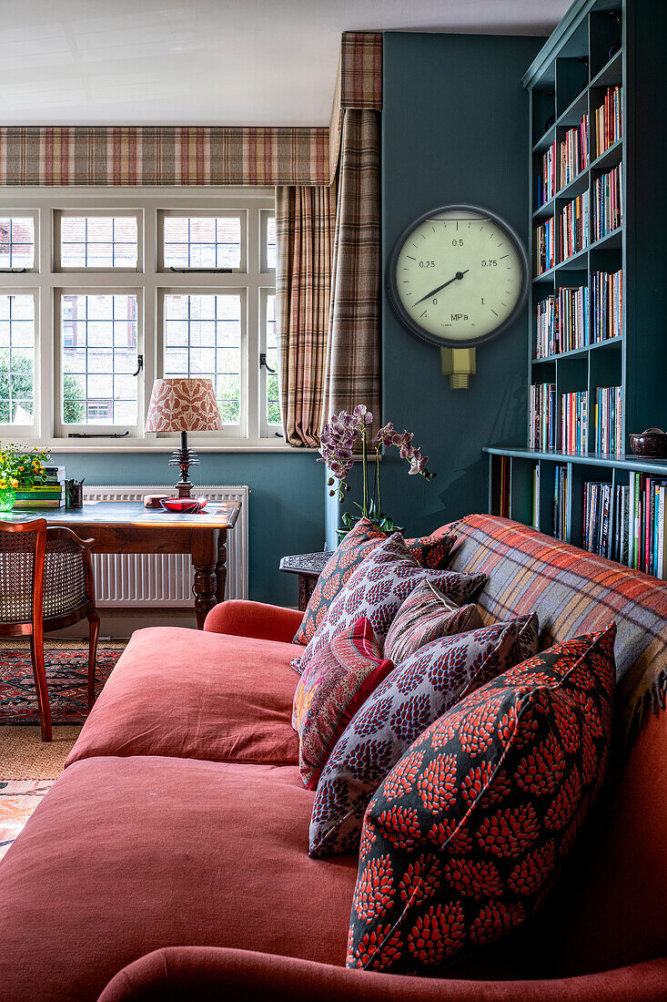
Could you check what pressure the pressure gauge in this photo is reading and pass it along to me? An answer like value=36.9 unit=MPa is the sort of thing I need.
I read value=0.05 unit=MPa
